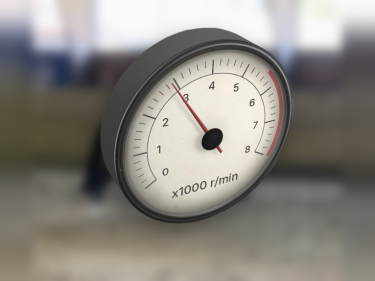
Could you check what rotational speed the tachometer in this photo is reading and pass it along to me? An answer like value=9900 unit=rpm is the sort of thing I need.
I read value=2900 unit=rpm
